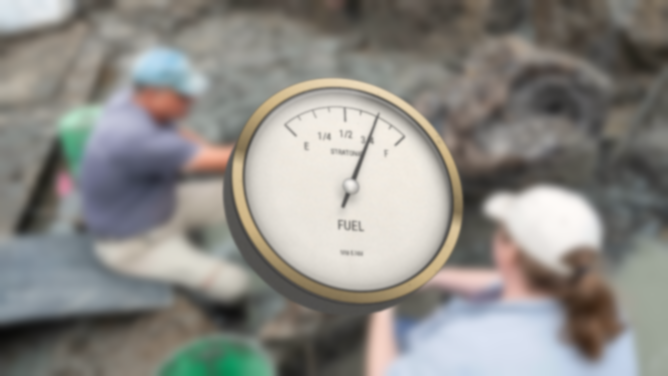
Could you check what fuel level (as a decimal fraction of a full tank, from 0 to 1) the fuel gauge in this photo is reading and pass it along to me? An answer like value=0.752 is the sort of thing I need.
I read value=0.75
